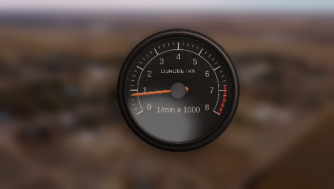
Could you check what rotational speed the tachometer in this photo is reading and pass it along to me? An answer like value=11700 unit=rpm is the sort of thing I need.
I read value=800 unit=rpm
